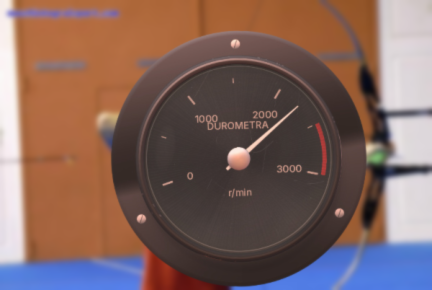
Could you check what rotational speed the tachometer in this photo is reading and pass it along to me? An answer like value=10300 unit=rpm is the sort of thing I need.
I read value=2250 unit=rpm
